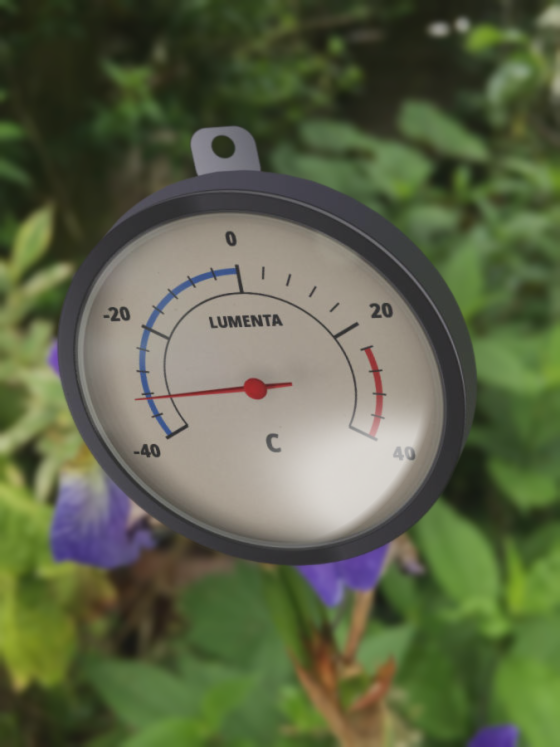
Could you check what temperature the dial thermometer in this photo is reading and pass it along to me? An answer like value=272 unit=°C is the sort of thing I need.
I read value=-32 unit=°C
